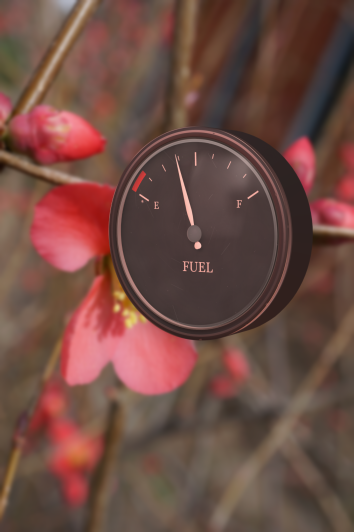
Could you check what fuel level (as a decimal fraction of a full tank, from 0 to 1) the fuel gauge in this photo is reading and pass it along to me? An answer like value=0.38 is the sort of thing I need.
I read value=0.375
